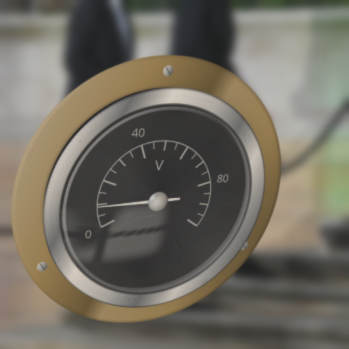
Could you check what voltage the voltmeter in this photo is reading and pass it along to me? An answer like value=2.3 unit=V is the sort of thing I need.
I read value=10 unit=V
